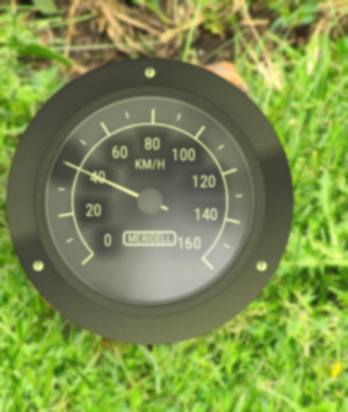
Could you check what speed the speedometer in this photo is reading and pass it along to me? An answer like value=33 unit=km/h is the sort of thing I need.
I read value=40 unit=km/h
